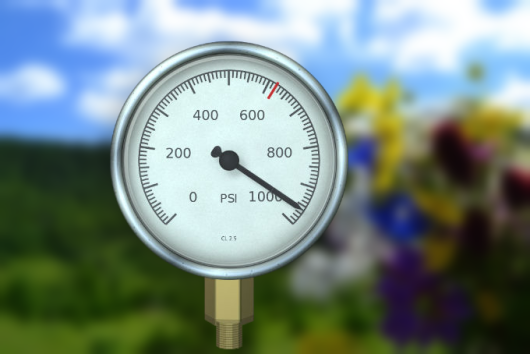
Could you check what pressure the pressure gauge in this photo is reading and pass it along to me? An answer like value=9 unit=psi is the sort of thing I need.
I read value=960 unit=psi
